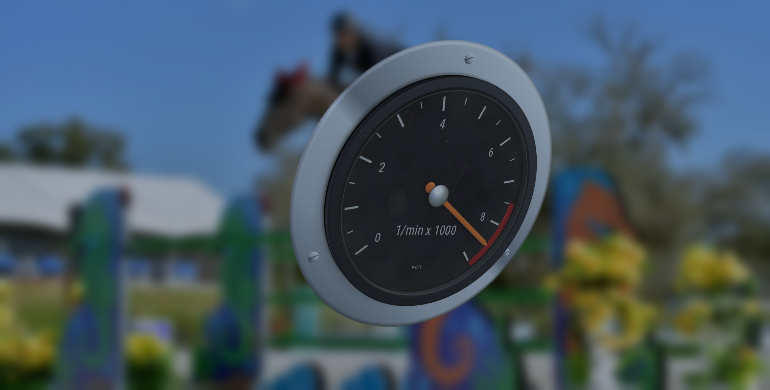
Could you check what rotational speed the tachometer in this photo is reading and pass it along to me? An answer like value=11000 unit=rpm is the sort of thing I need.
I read value=8500 unit=rpm
